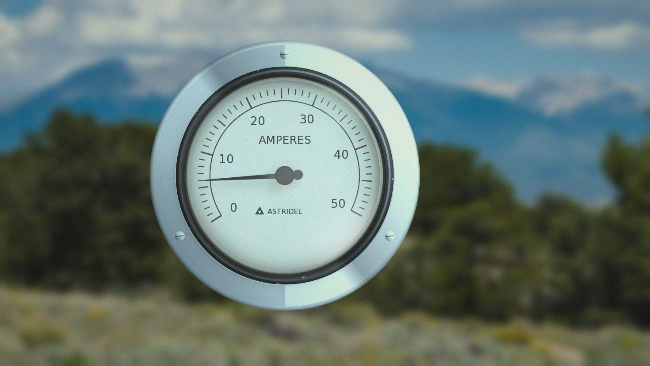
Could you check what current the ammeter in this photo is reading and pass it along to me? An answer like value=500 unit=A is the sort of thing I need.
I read value=6 unit=A
